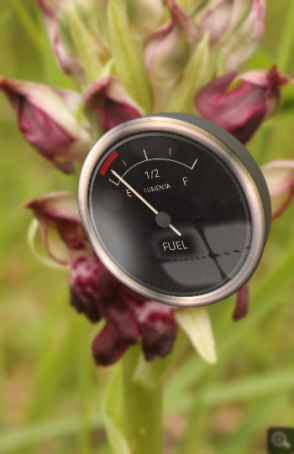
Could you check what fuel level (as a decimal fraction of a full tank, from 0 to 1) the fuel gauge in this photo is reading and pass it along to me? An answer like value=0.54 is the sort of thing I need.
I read value=0.125
